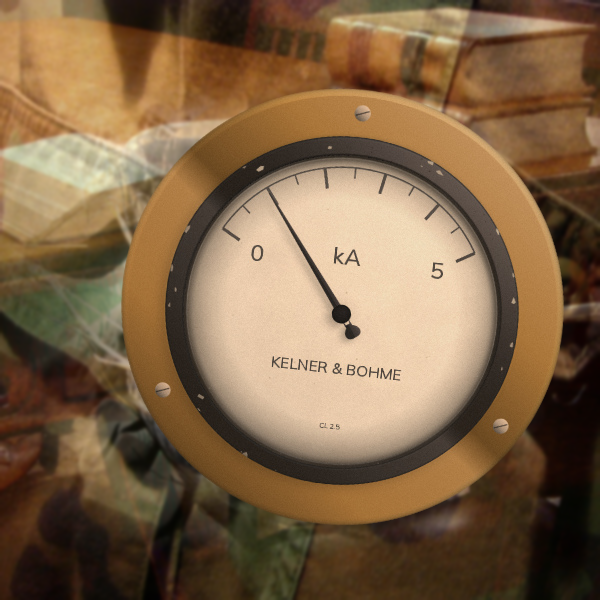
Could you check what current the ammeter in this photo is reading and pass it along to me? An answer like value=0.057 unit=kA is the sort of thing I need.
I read value=1 unit=kA
